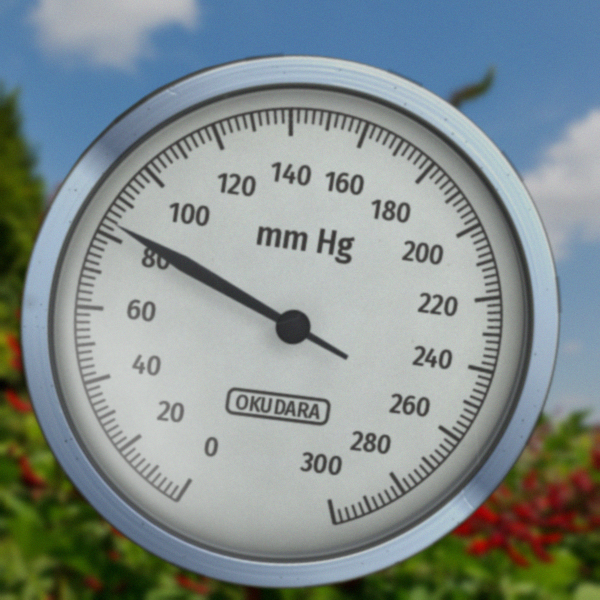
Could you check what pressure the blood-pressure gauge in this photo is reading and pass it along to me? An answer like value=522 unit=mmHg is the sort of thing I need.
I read value=84 unit=mmHg
